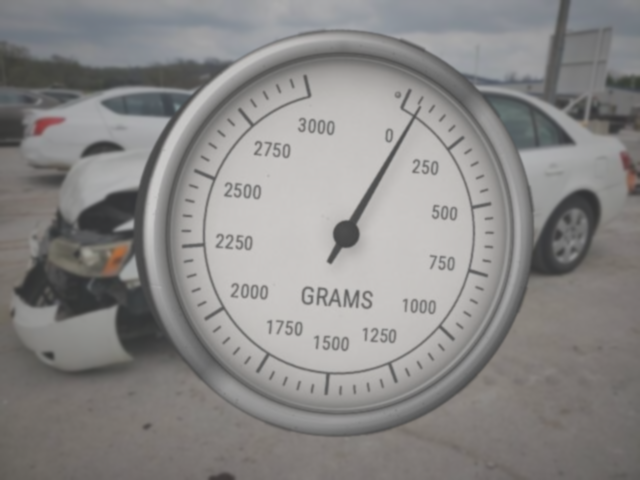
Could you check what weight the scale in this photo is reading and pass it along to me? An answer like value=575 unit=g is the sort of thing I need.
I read value=50 unit=g
